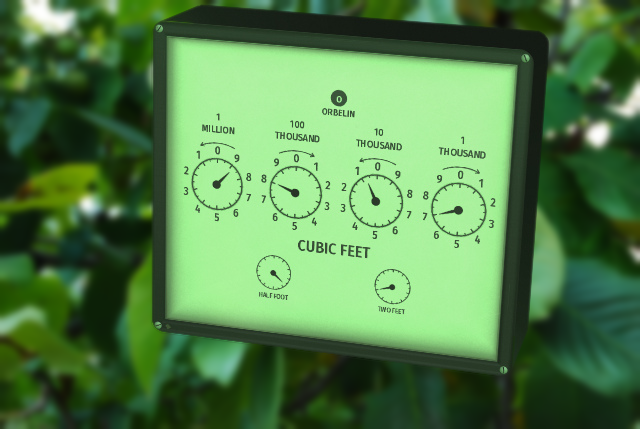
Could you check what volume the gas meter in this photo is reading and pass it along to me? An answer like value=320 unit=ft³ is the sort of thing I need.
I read value=880700 unit=ft³
